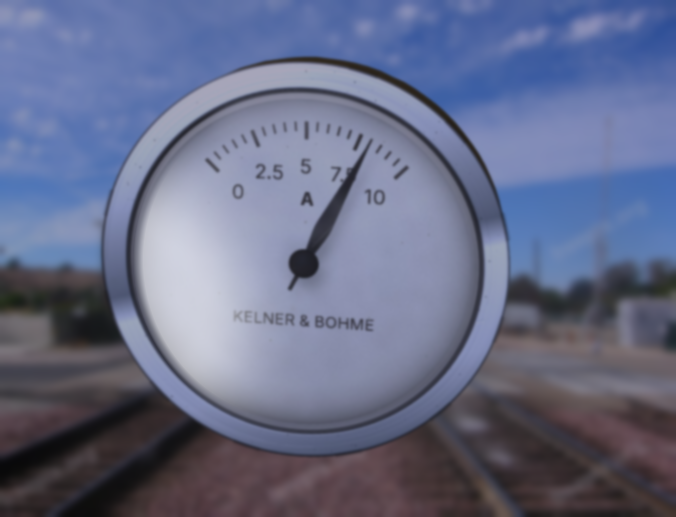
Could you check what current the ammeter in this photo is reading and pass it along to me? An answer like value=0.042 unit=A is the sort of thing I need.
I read value=8 unit=A
